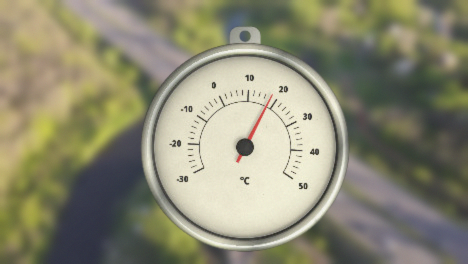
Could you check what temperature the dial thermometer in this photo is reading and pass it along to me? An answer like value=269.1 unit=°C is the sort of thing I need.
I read value=18 unit=°C
